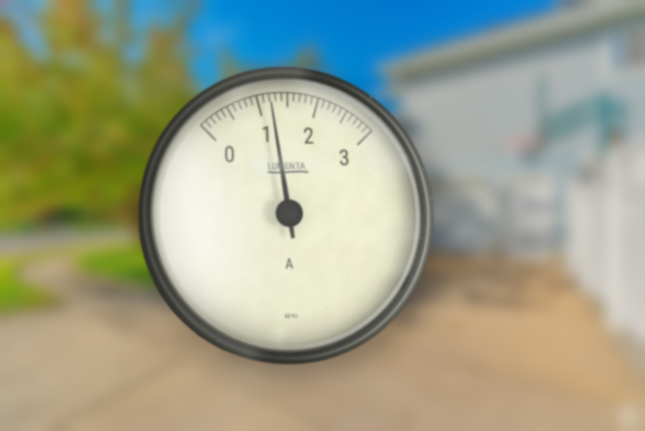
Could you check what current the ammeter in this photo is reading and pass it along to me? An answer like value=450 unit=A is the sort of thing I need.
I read value=1.2 unit=A
